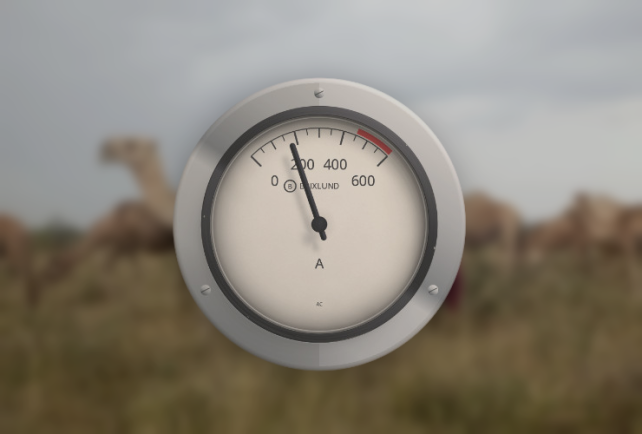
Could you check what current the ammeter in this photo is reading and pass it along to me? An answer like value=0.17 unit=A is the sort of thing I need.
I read value=175 unit=A
